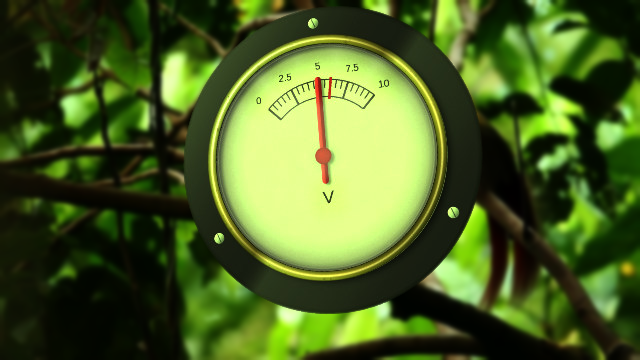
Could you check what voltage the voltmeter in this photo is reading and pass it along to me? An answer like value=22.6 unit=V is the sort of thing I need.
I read value=5 unit=V
